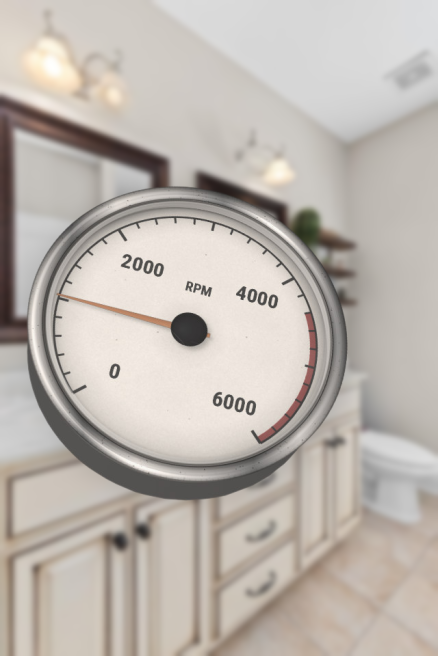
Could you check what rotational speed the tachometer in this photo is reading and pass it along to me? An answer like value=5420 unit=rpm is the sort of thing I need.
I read value=1000 unit=rpm
